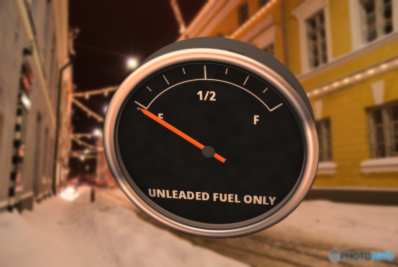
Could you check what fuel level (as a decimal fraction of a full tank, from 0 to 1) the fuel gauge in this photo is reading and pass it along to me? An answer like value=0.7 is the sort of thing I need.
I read value=0
